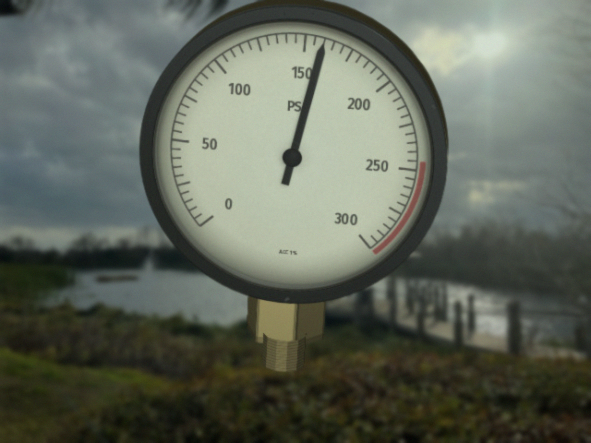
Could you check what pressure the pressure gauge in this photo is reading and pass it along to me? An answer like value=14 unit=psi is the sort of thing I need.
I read value=160 unit=psi
